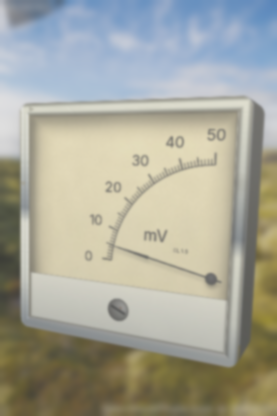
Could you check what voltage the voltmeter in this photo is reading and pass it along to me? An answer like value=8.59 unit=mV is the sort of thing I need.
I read value=5 unit=mV
